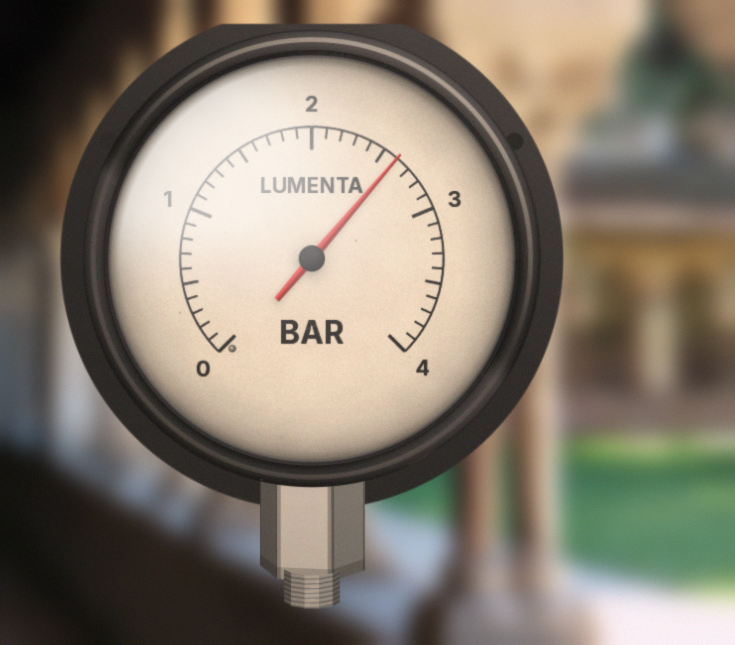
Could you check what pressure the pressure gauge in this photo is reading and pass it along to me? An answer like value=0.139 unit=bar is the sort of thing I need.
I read value=2.6 unit=bar
